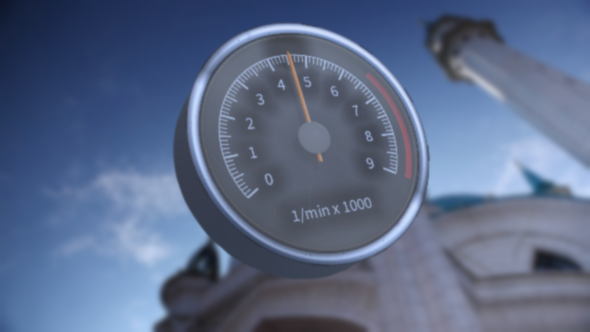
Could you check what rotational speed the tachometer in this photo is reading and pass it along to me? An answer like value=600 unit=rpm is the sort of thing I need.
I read value=4500 unit=rpm
